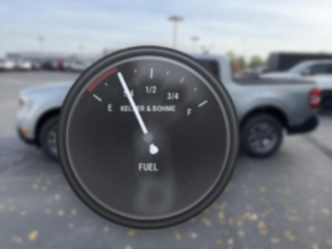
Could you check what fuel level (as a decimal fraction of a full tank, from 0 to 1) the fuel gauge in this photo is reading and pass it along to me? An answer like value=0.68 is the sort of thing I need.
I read value=0.25
